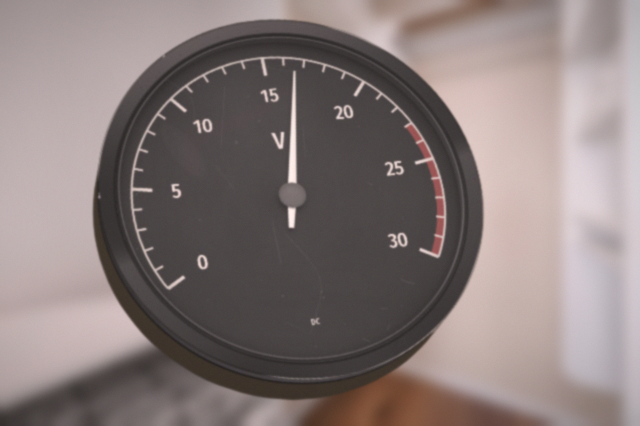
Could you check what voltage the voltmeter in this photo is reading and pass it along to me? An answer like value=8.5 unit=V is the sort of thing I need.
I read value=16.5 unit=V
